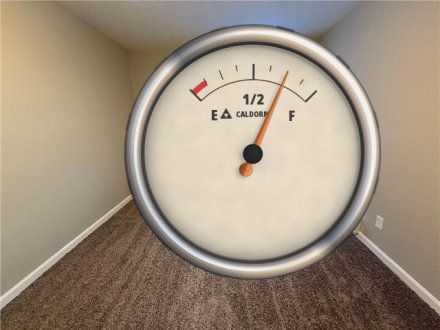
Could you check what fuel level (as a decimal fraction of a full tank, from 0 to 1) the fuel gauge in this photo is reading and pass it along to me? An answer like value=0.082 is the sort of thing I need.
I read value=0.75
